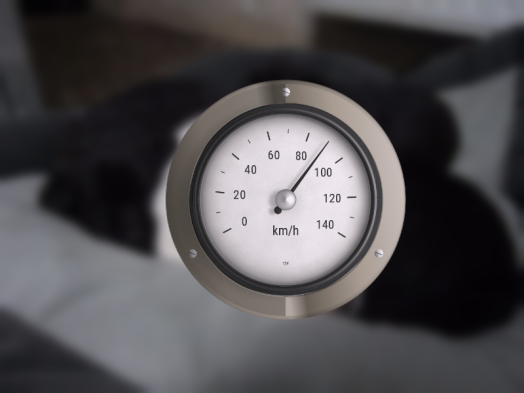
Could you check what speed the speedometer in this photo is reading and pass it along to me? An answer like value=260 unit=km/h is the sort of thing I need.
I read value=90 unit=km/h
